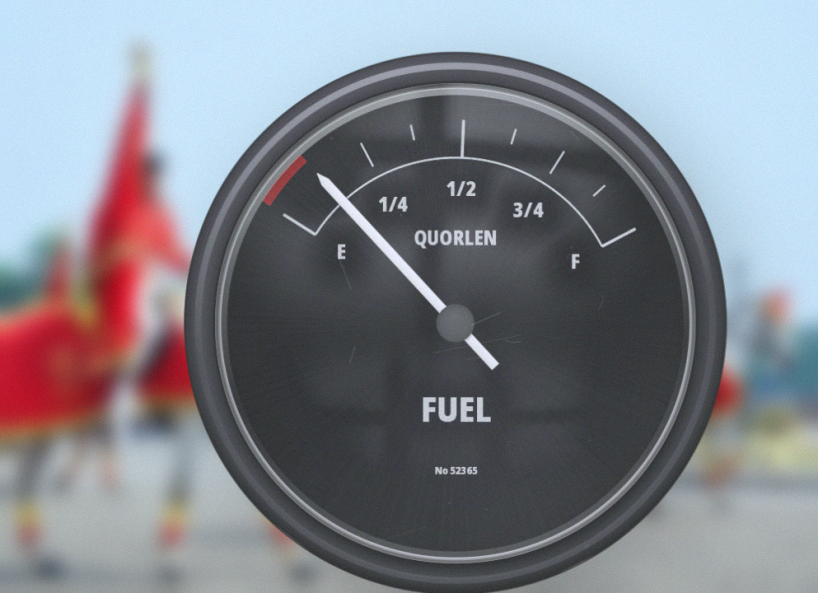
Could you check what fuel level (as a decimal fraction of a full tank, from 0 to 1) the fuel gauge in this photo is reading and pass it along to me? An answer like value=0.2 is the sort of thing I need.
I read value=0.125
